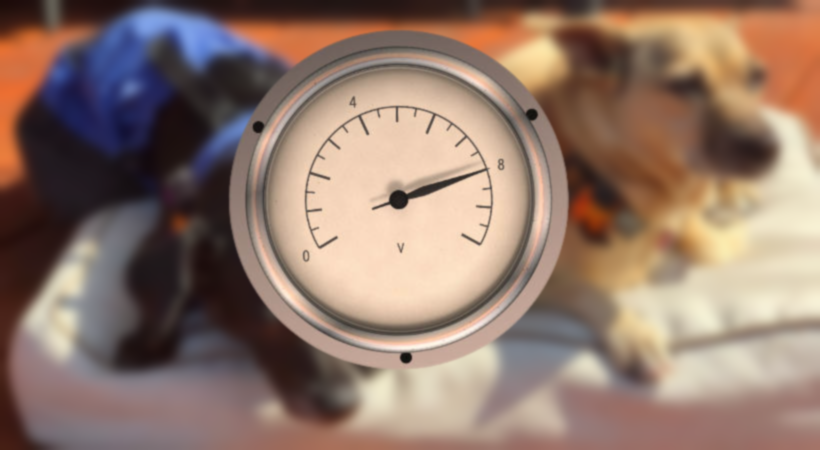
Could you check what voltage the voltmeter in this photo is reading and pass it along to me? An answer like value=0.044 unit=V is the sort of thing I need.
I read value=8 unit=V
